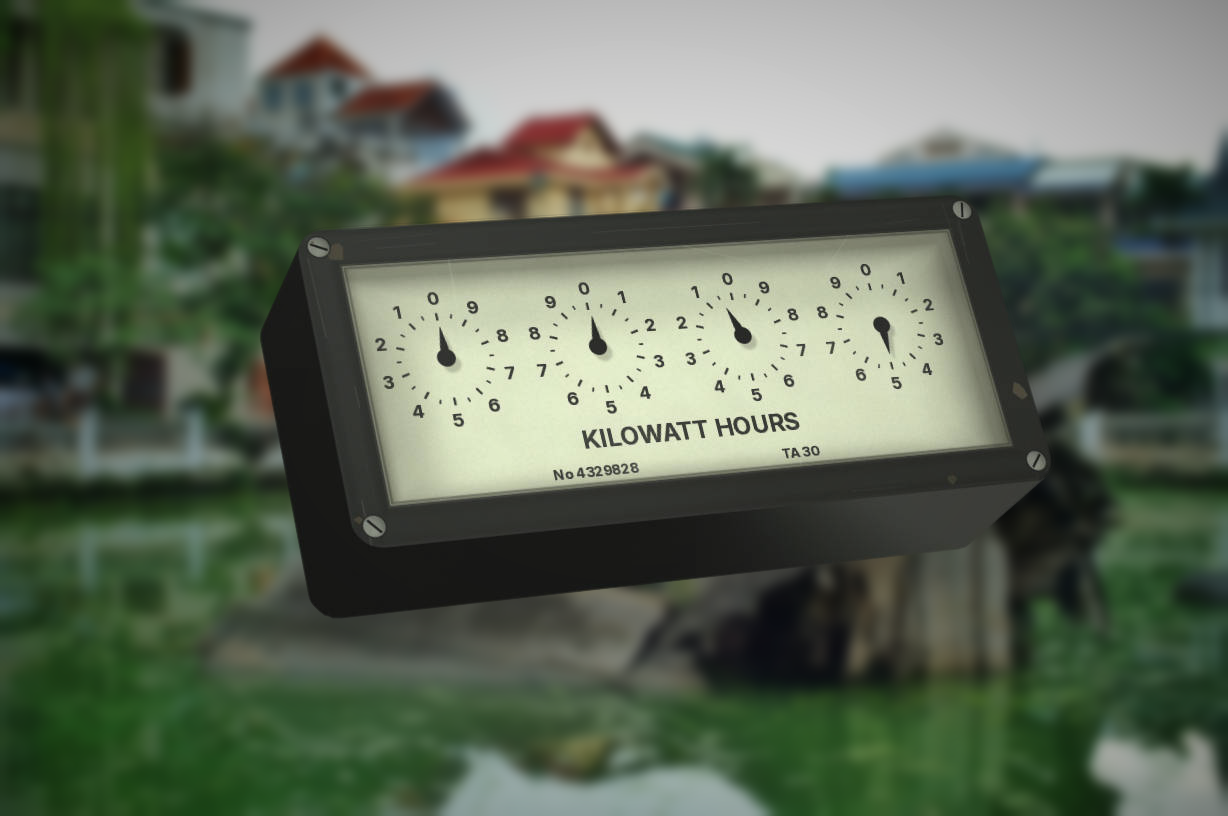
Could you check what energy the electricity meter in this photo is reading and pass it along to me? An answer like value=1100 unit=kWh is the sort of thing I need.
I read value=5 unit=kWh
